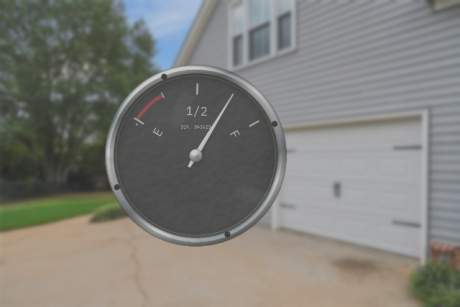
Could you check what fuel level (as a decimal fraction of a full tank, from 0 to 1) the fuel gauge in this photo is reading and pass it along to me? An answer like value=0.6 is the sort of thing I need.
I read value=0.75
